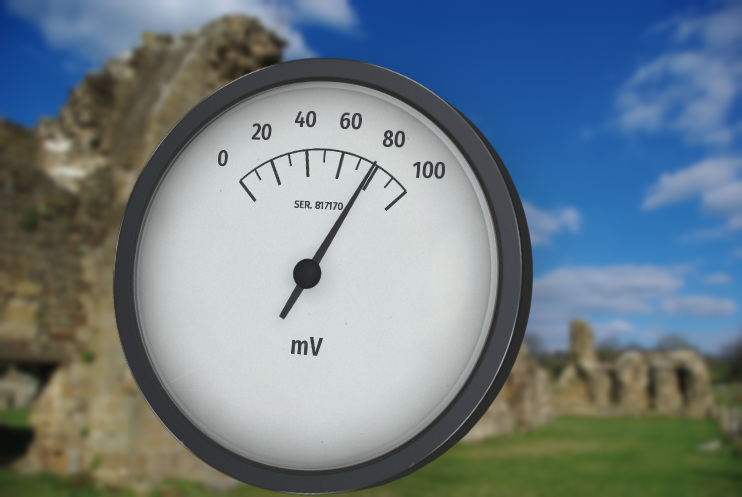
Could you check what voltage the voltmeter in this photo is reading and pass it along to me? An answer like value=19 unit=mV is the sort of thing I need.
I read value=80 unit=mV
